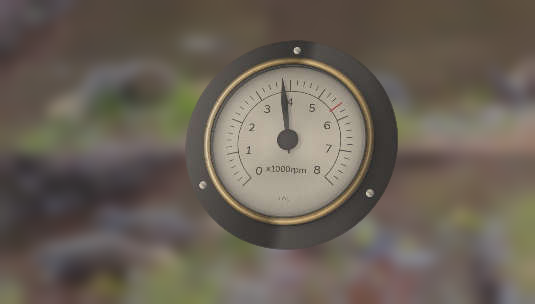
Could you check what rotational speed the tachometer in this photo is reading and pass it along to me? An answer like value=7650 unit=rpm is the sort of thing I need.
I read value=3800 unit=rpm
